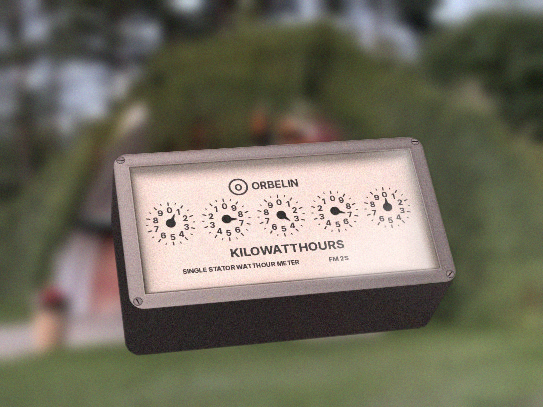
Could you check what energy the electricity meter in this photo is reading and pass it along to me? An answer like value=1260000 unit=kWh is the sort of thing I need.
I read value=7370 unit=kWh
